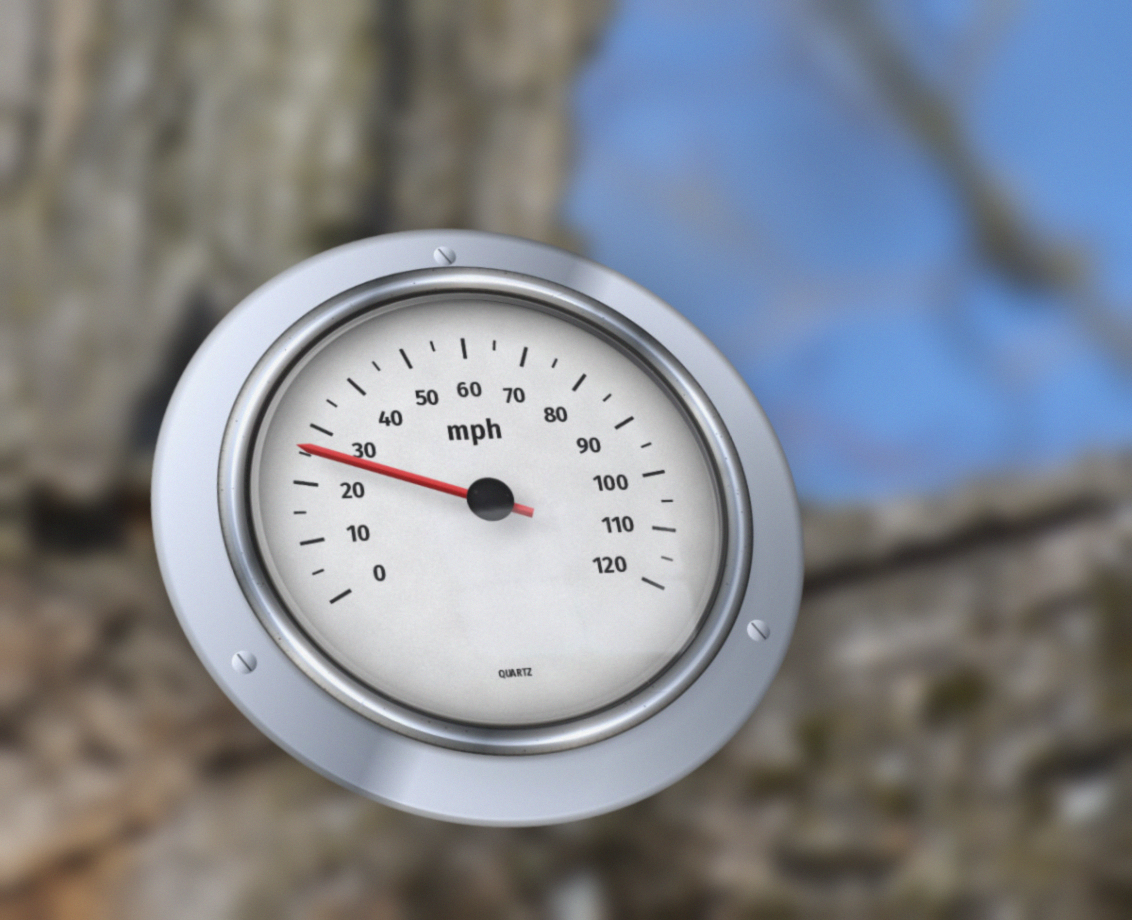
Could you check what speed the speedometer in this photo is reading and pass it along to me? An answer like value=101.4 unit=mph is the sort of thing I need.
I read value=25 unit=mph
